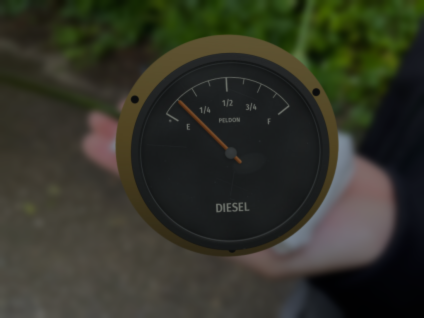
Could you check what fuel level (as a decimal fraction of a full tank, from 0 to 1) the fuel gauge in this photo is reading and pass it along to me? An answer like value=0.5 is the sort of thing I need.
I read value=0.125
